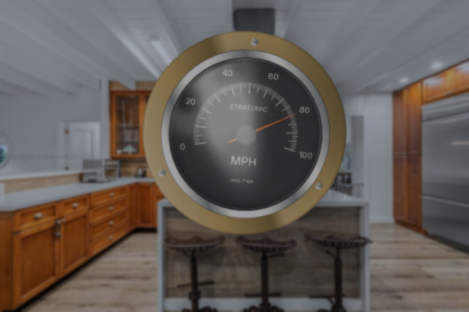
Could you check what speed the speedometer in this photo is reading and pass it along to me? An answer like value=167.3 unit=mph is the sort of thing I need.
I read value=80 unit=mph
